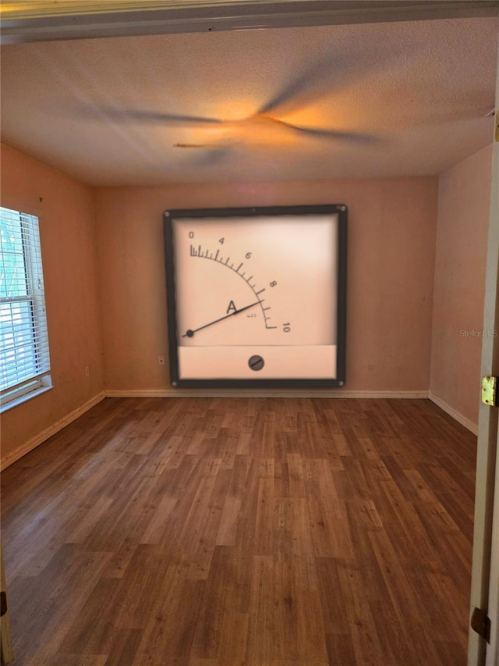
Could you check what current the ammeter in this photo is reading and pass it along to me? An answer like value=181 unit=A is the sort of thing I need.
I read value=8.5 unit=A
